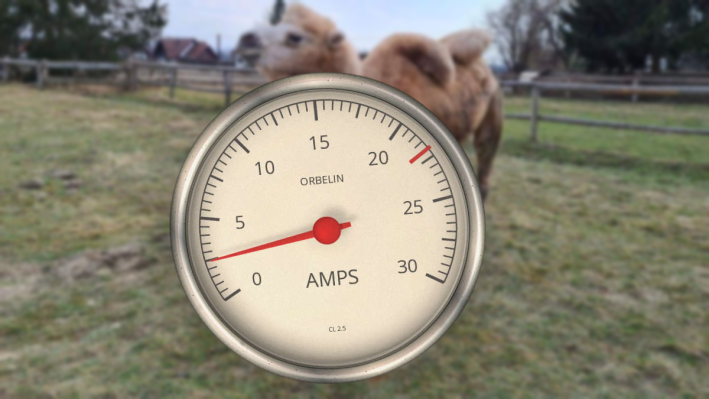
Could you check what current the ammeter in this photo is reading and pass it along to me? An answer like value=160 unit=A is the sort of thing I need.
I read value=2.5 unit=A
